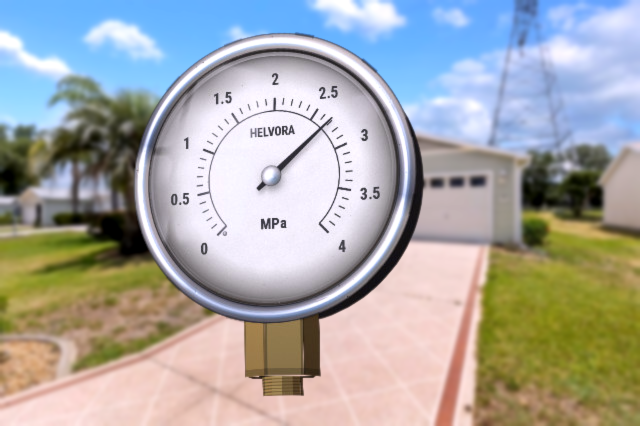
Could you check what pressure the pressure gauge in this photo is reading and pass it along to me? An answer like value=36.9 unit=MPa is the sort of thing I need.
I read value=2.7 unit=MPa
